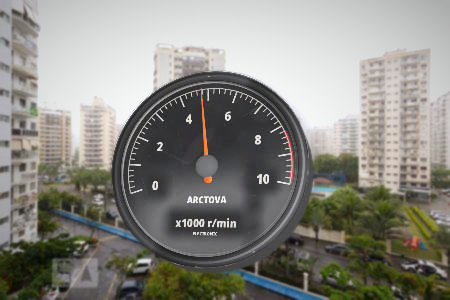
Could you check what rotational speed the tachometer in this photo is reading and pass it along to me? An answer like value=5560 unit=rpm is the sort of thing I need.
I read value=4800 unit=rpm
